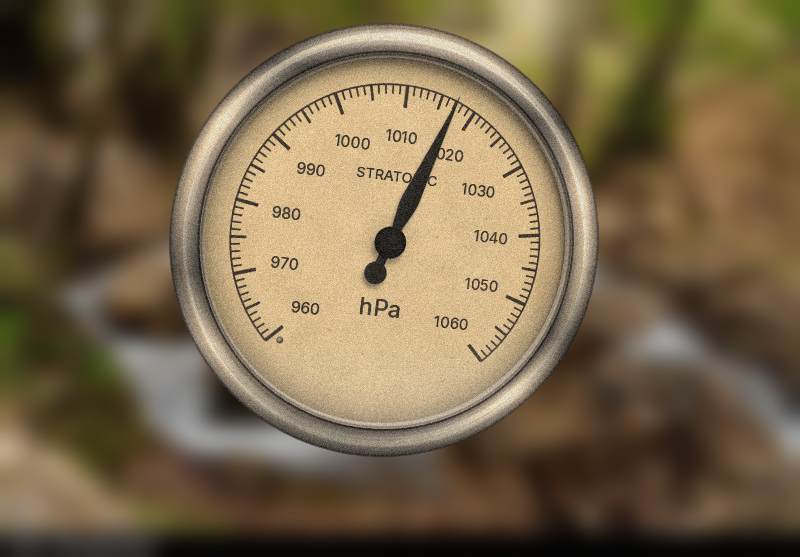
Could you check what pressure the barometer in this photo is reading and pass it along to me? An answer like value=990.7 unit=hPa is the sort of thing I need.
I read value=1017 unit=hPa
